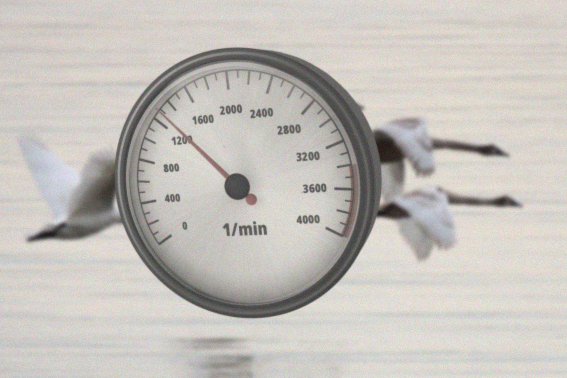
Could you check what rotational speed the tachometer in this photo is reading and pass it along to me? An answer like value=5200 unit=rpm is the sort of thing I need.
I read value=1300 unit=rpm
